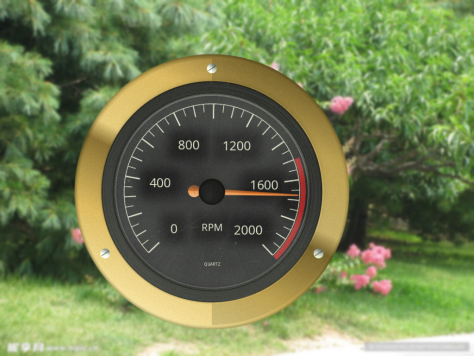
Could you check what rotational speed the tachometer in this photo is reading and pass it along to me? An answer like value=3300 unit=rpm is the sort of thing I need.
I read value=1675 unit=rpm
